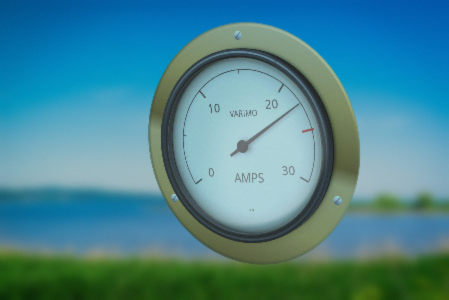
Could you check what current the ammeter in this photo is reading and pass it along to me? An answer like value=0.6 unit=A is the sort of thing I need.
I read value=22.5 unit=A
